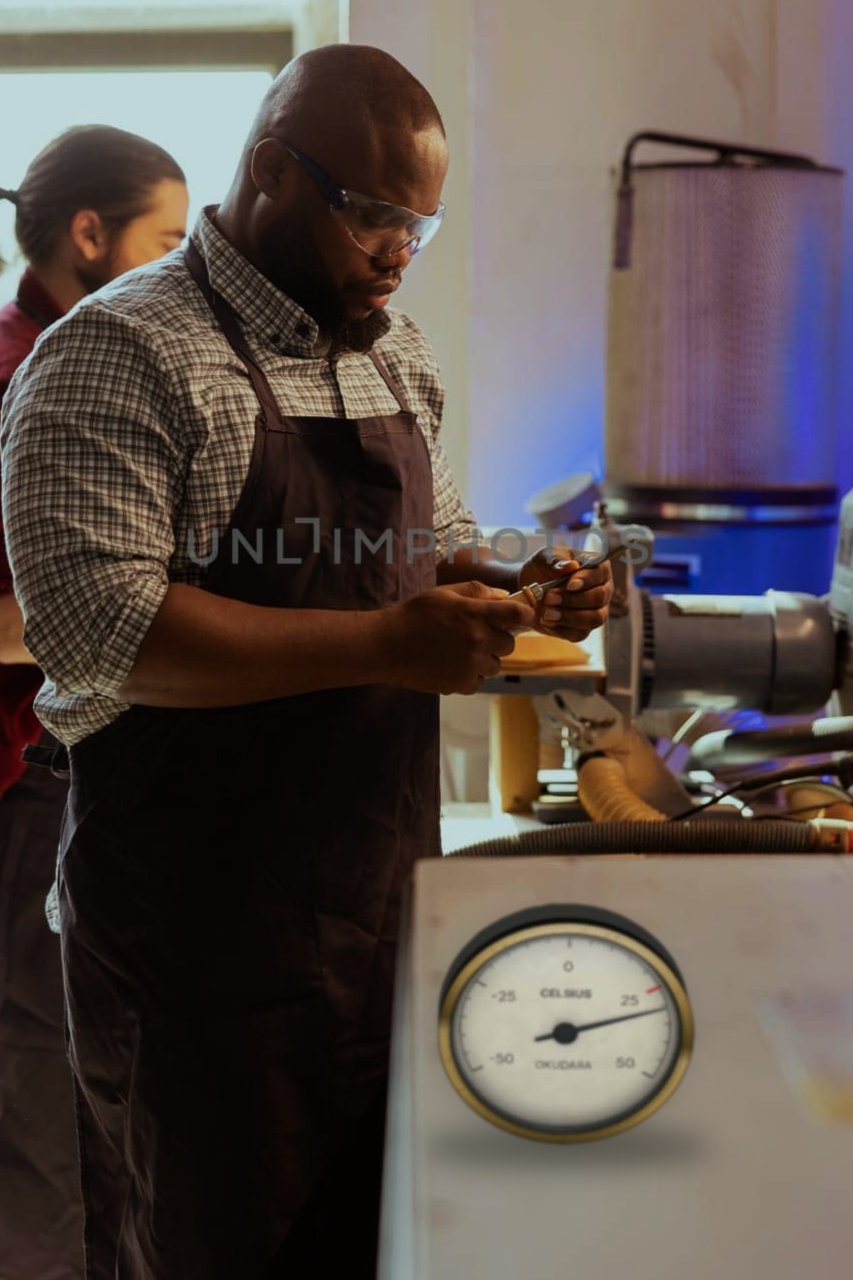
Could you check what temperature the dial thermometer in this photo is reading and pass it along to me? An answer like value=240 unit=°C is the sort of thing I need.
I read value=30 unit=°C
